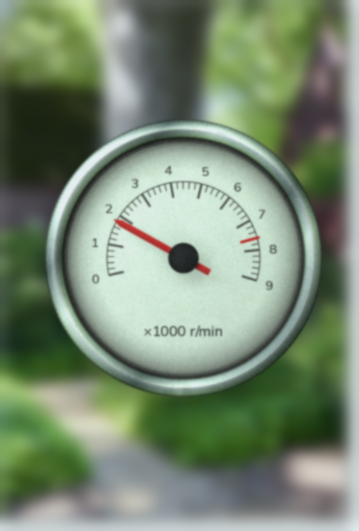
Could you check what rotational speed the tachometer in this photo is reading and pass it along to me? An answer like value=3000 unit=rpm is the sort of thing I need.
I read value=1800 unit=rpm
